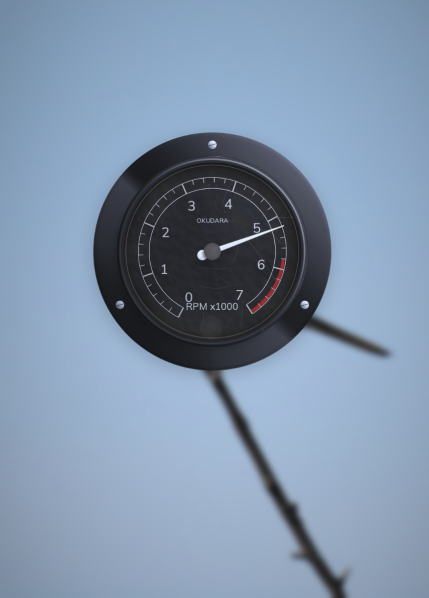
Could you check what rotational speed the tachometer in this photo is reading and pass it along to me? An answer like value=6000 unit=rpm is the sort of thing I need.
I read value=5200 unit=rpm
